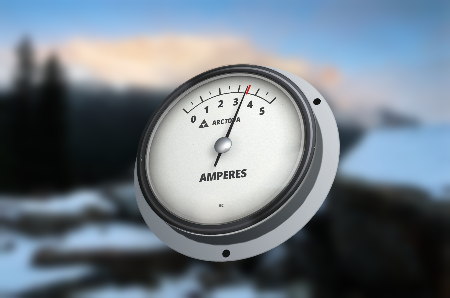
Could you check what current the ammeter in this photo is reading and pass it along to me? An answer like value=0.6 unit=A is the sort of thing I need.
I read value=3.5 unit=A
